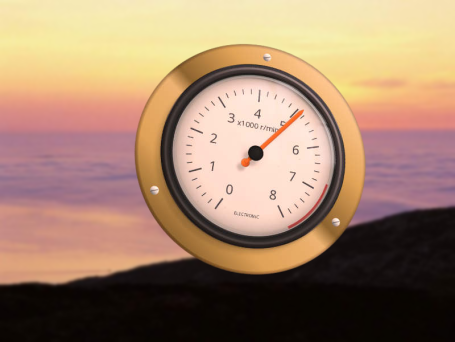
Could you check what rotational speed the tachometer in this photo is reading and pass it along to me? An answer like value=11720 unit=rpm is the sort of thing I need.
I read value=5100 unit=rpm
